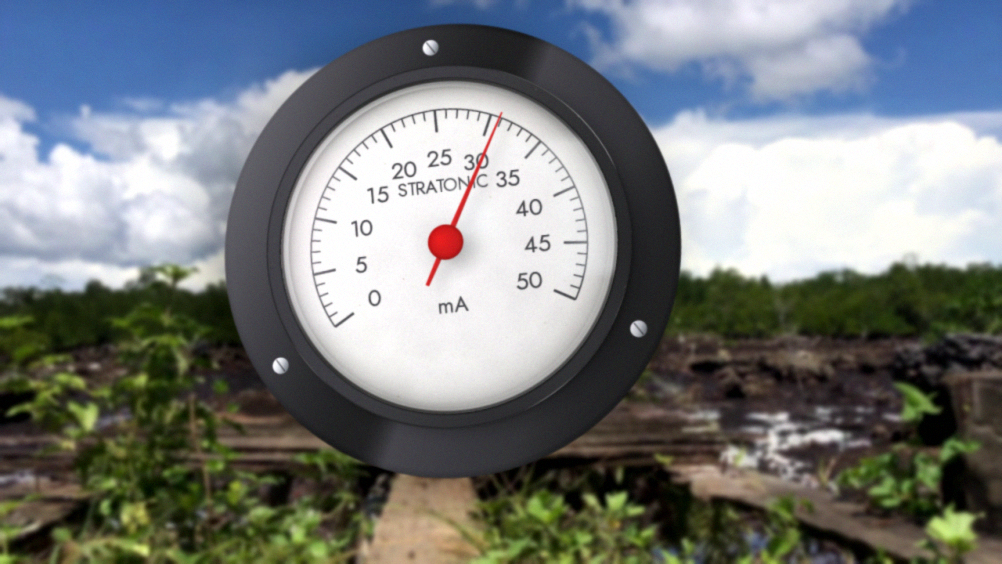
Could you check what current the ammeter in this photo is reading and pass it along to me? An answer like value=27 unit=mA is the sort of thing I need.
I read value=31 unit=mA
